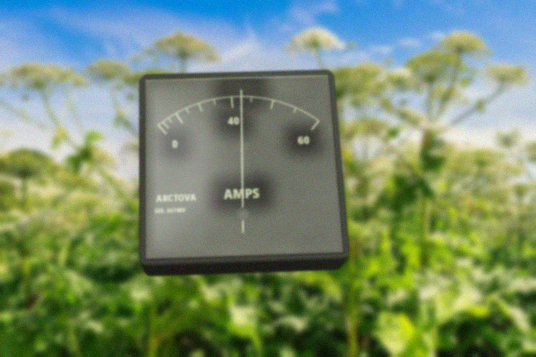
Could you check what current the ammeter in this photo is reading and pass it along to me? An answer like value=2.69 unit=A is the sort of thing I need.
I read value=42.5 unit=A
